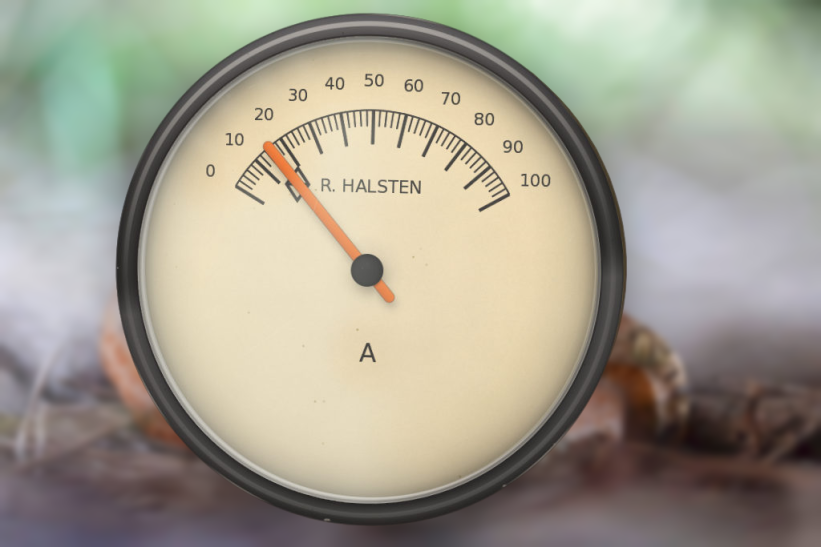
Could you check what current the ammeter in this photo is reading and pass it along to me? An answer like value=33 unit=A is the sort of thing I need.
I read value=16 unit=A
